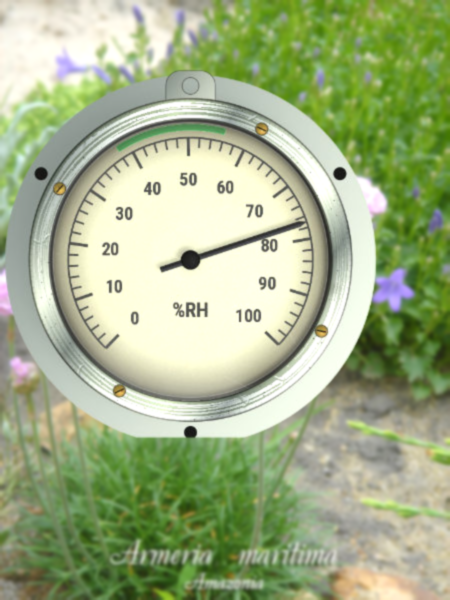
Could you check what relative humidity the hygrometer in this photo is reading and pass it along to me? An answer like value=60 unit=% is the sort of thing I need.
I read value=77 unit=%
